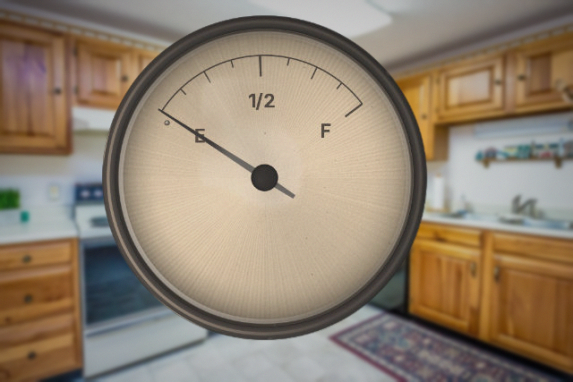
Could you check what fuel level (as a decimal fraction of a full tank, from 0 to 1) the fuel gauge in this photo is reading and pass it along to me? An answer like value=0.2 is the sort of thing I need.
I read value=0
